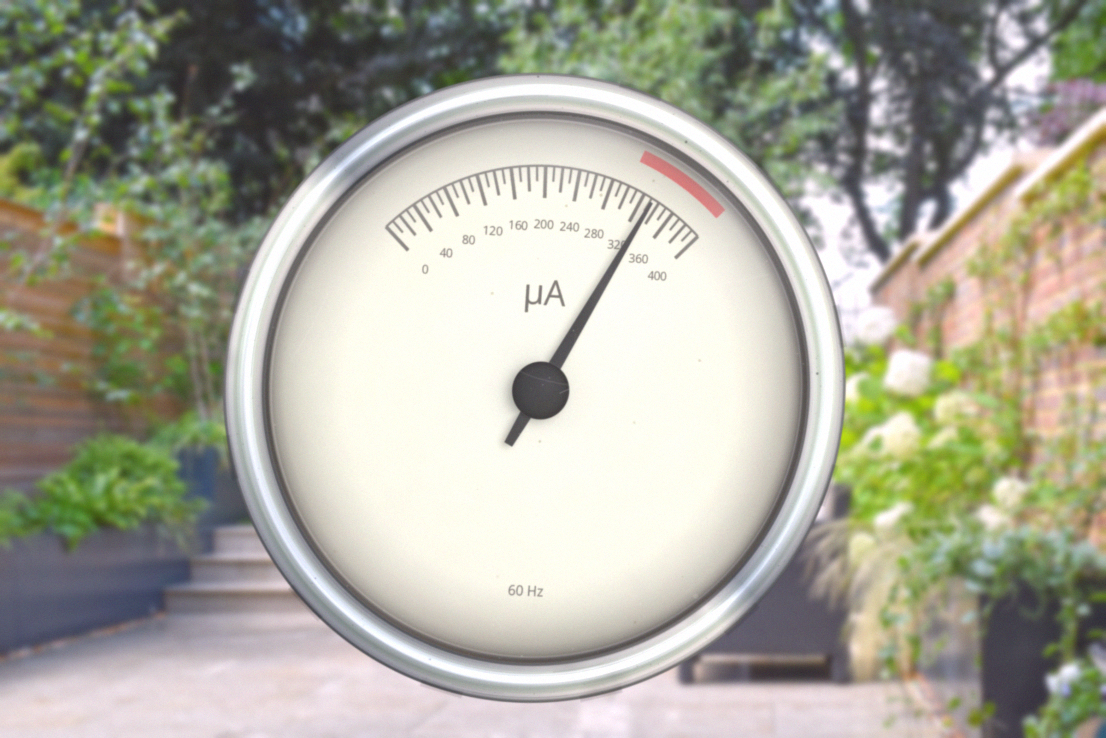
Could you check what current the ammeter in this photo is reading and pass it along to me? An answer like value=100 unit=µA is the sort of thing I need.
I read value=330 unit=µA
